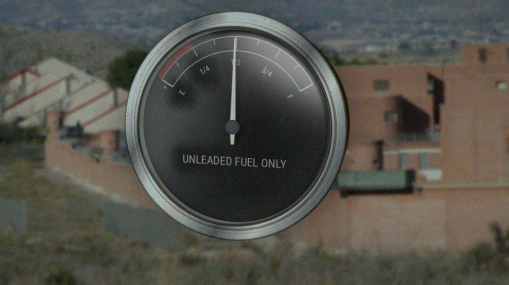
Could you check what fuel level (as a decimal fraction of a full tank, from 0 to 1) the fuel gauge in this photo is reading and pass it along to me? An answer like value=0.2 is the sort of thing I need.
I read value=0.5
